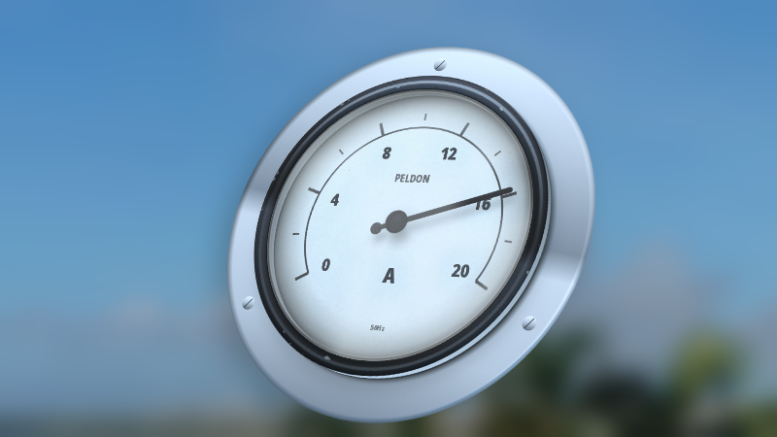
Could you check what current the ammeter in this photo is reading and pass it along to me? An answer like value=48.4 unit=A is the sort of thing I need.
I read value=16 unit=A
